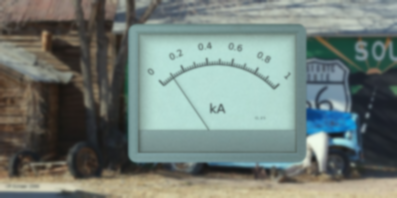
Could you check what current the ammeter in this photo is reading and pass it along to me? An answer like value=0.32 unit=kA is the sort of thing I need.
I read value=0.1 unit=kA
